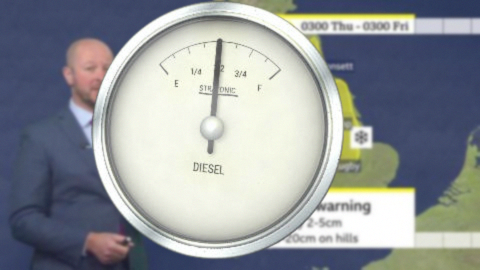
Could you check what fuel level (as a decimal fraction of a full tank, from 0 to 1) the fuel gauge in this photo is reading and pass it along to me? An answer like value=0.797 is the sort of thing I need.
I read value=0.5
